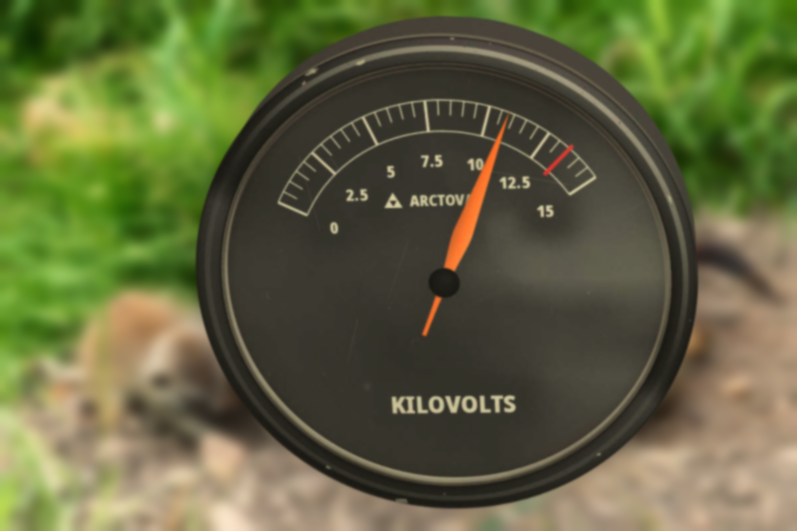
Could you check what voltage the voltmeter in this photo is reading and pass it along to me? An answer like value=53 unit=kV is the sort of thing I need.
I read value=10.75 unit=kV
